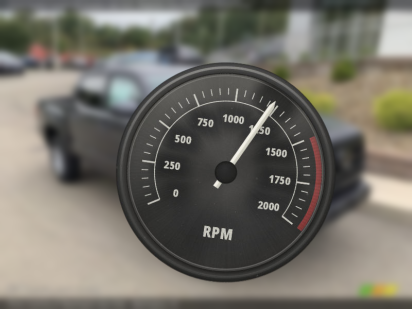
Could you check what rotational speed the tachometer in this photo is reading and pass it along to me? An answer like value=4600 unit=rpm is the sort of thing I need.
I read value=1225 unit=rpm
